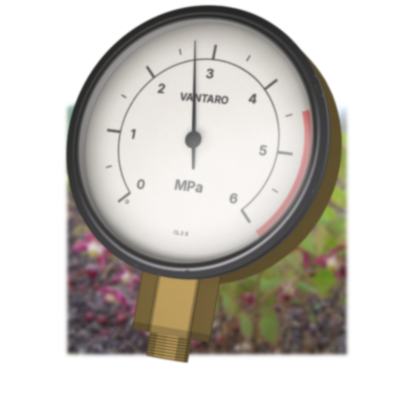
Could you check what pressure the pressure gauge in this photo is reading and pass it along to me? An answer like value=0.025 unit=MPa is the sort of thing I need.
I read value=2.75 unit=MPa
